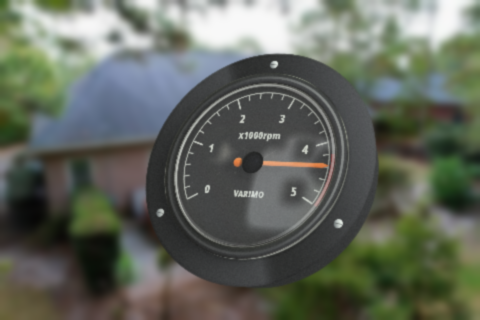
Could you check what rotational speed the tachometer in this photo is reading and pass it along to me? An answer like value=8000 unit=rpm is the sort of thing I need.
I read value=4400 unit=rpm
